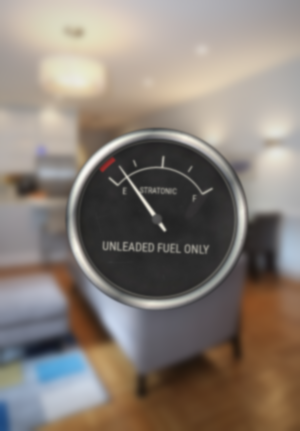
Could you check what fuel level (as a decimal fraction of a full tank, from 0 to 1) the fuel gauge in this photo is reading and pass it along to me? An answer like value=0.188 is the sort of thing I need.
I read value=0.125
